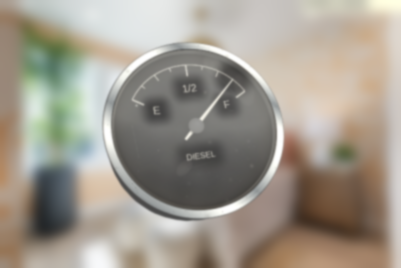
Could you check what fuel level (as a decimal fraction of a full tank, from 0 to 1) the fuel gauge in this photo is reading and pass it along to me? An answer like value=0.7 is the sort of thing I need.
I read value=0.875
